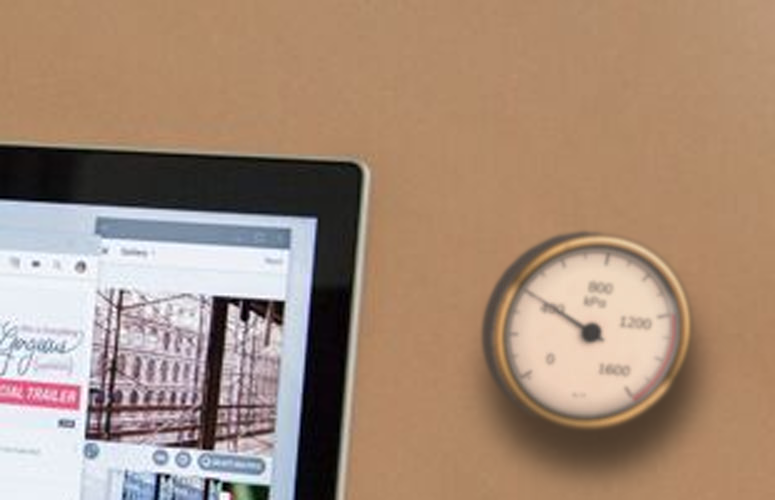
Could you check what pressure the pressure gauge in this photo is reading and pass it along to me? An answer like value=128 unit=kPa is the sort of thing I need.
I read value=400 unit=kPa
